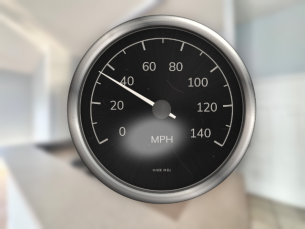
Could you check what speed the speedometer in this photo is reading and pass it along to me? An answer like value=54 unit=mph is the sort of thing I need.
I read value=35 unit=mph
